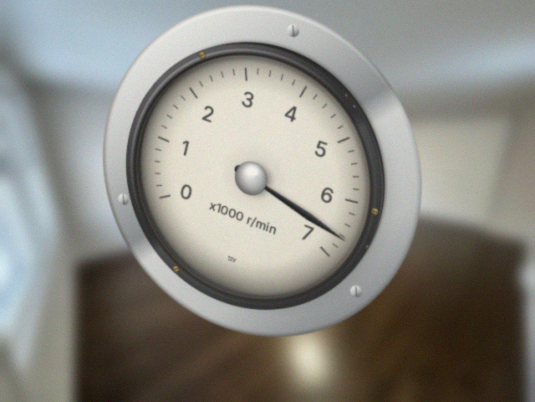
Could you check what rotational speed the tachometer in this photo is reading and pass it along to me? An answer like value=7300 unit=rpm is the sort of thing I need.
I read value=6600 unit=rpm
